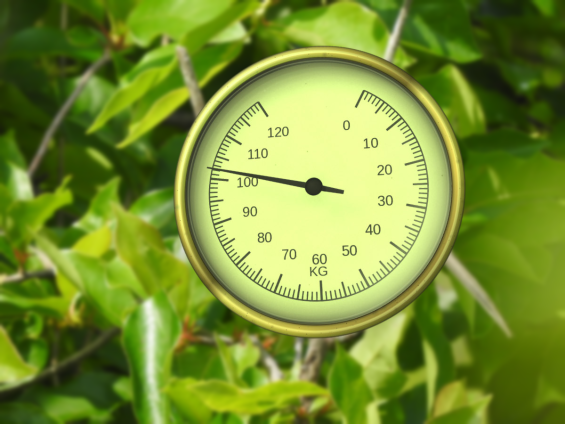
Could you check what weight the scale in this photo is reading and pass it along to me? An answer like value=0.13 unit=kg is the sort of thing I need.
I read value=102 unit=kg
